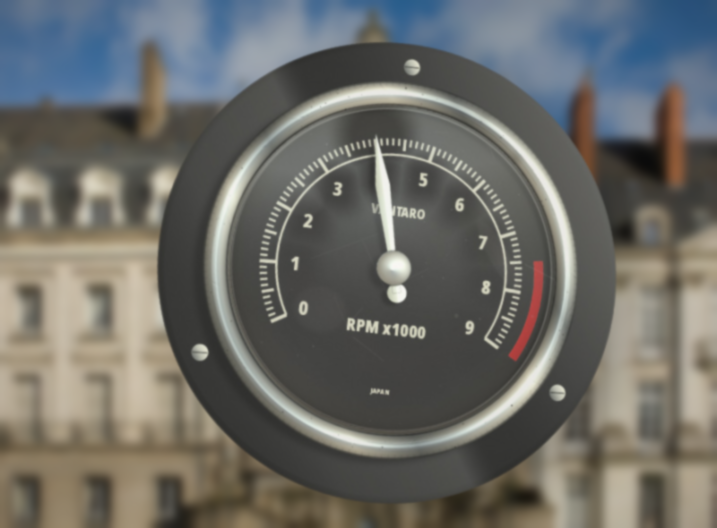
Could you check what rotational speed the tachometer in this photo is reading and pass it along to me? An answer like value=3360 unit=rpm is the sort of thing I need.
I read value=4000 unit=rpm
